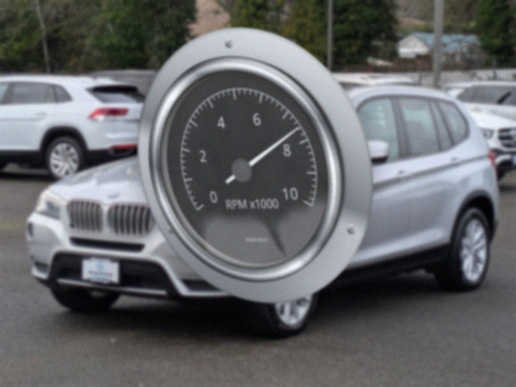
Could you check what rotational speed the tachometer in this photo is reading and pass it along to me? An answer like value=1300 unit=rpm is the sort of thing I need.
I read value=7600 unit=rpm
